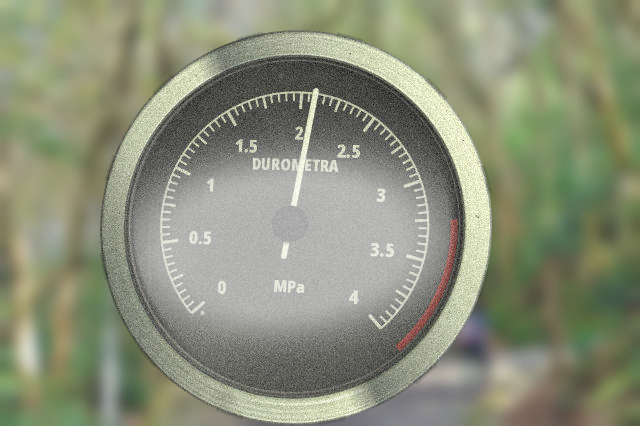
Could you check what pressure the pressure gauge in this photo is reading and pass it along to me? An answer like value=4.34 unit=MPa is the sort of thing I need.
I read value=2.1 unit=MPa
